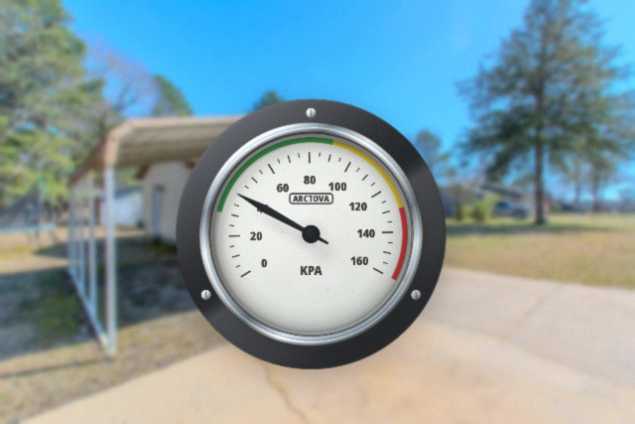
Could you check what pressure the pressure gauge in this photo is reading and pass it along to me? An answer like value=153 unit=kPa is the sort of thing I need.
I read value=40 unit=kPa
